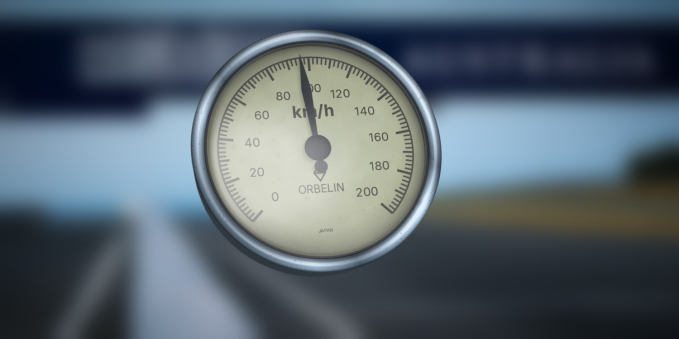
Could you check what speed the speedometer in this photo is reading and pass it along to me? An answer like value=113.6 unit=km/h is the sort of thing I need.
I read value=96 unit=km/h
